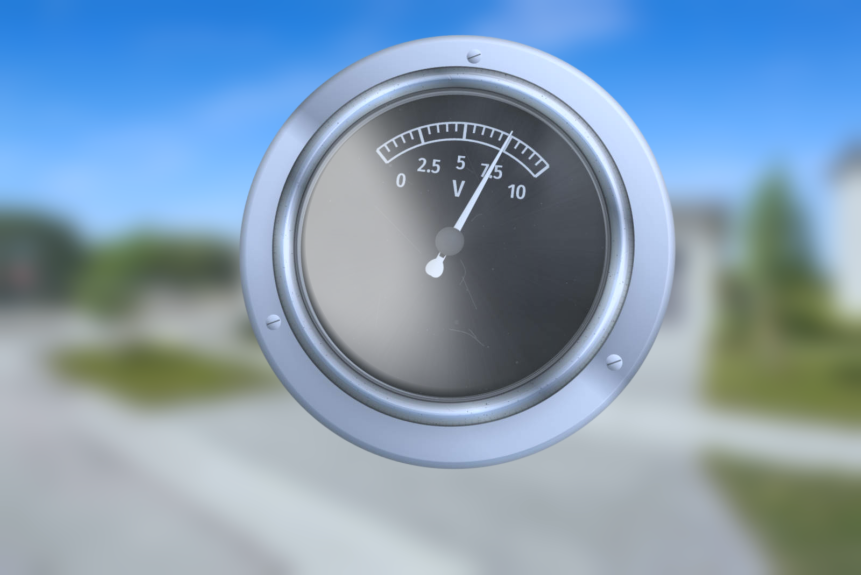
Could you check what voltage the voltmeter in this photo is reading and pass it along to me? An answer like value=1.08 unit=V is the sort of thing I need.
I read value=7.5 unit=V
